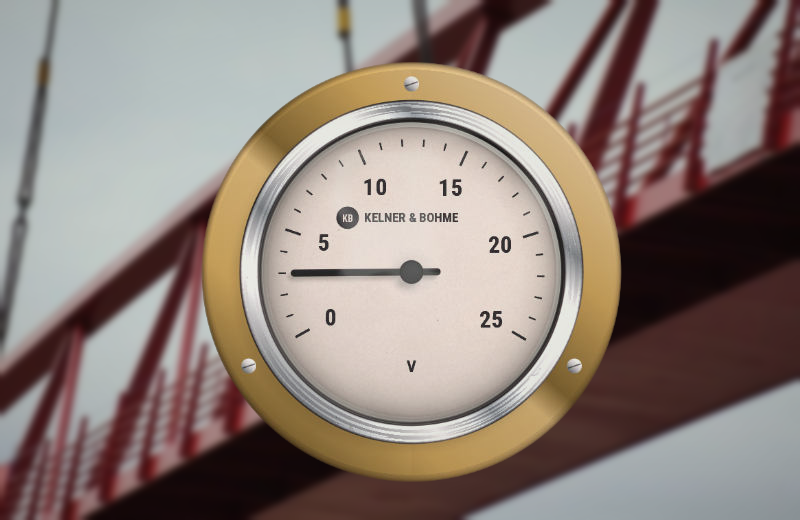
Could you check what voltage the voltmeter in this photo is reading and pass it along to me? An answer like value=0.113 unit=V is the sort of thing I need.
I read value=3 unit=V
